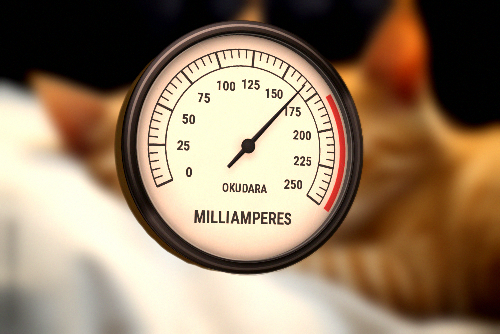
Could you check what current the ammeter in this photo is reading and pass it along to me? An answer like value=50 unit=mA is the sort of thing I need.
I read value=165 unit=mA
